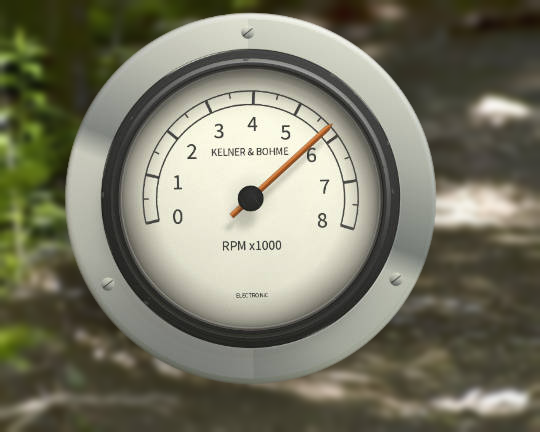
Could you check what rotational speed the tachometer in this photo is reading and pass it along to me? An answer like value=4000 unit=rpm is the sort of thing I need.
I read value=5750 unit=rpm
